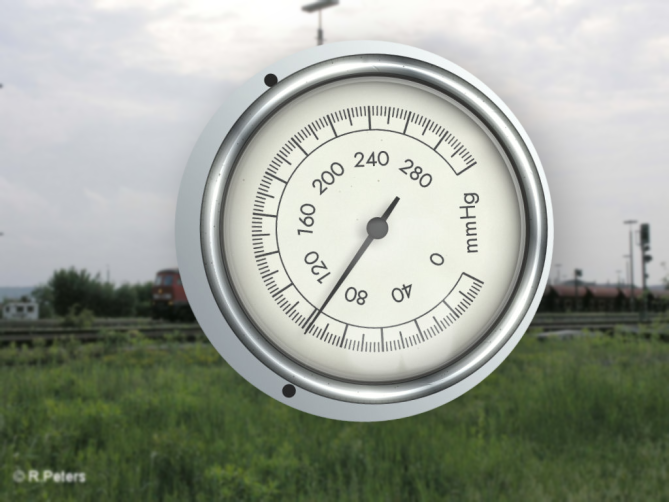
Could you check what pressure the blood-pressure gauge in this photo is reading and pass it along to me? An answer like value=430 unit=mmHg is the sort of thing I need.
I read value=98 unit=mmHg
